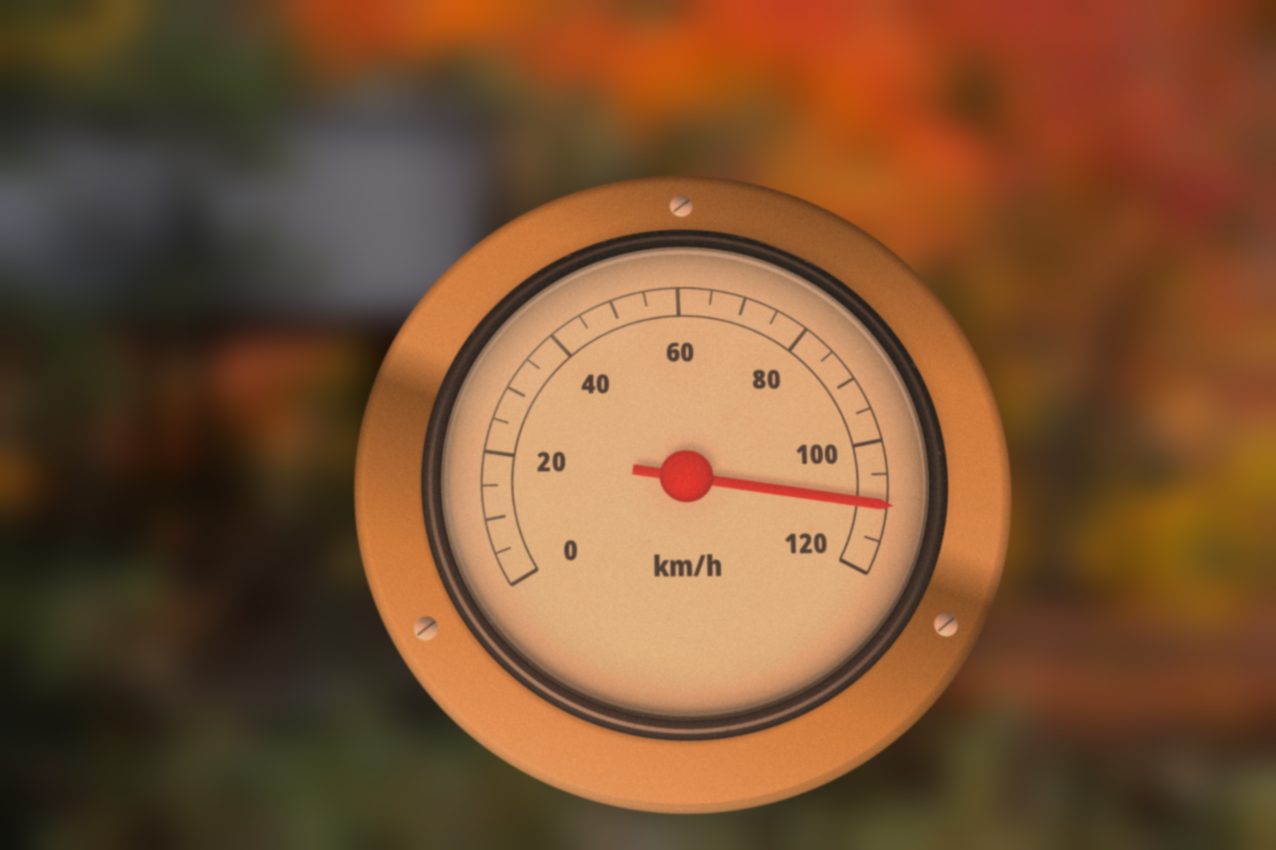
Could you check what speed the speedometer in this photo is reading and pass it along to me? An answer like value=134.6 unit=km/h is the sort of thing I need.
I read value=110 unit=km/h
